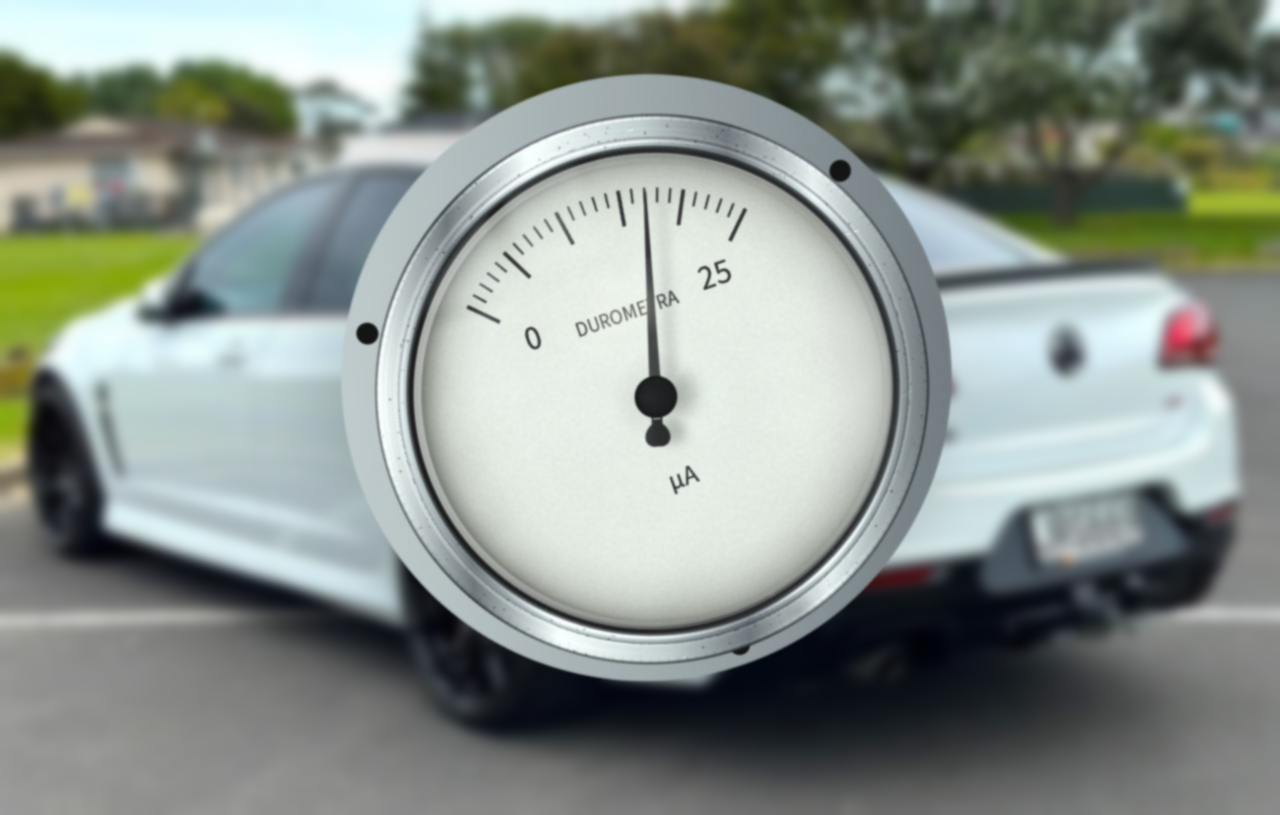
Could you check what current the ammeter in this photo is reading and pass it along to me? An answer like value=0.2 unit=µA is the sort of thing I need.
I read value=17 unit=µA
